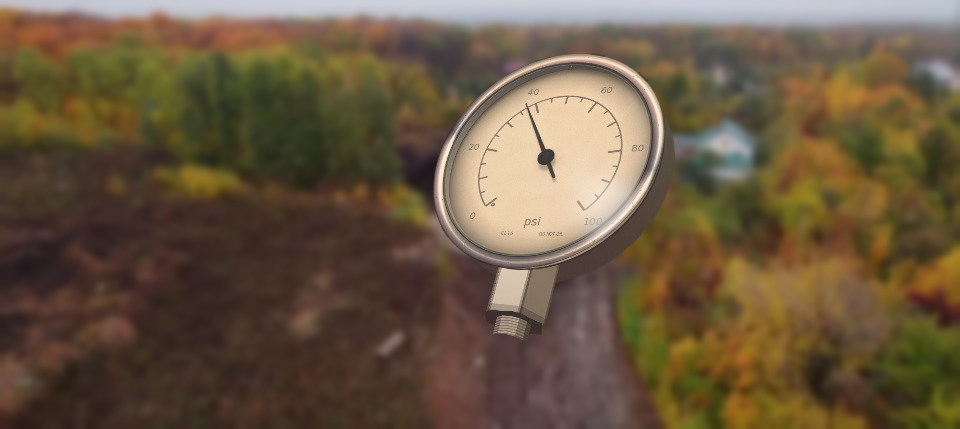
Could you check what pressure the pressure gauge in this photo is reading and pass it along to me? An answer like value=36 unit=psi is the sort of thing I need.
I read value=37.5 unit=psi
